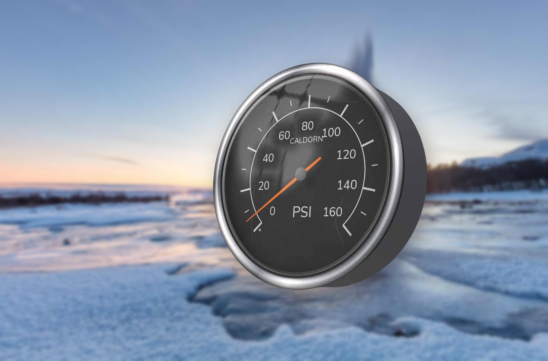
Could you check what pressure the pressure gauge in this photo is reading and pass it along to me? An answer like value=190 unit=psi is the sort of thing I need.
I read value=5 unit=psi
